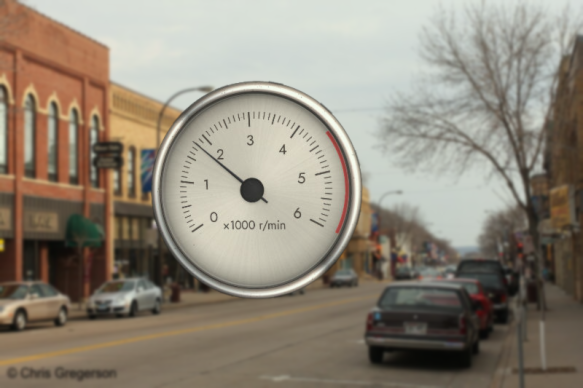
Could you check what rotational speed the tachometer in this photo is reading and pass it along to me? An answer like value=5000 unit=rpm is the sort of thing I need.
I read value=1800 unit=rpm
